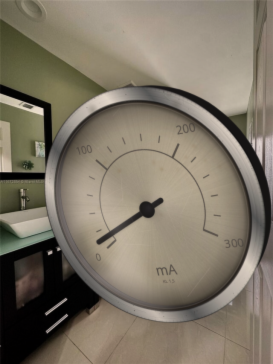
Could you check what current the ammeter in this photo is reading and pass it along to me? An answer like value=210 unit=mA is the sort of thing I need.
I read value=10 unit=mA
